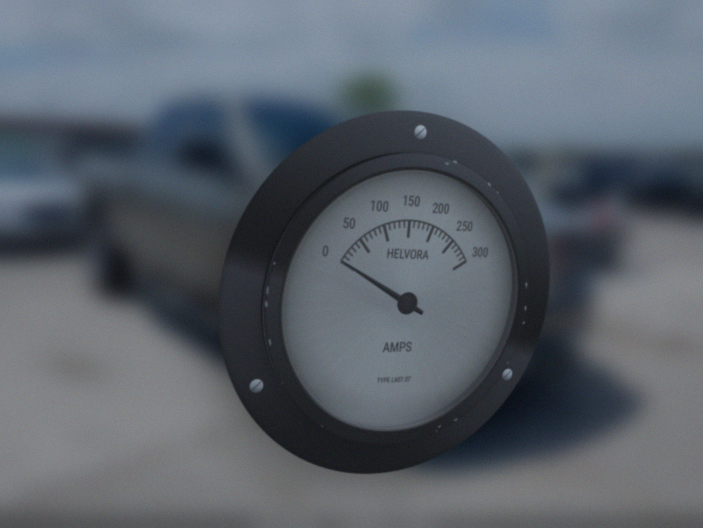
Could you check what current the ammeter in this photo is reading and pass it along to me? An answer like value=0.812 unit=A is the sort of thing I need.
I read value=0 unit=A
